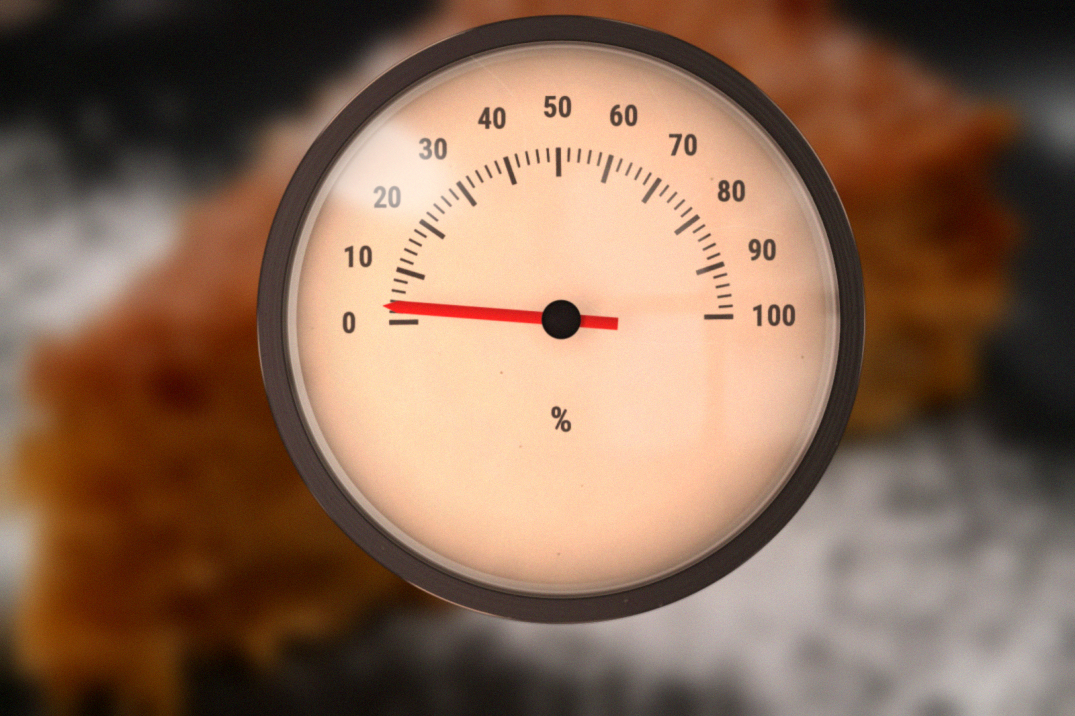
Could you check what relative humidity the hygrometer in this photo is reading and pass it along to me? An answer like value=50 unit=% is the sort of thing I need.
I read value=3 unit=%
